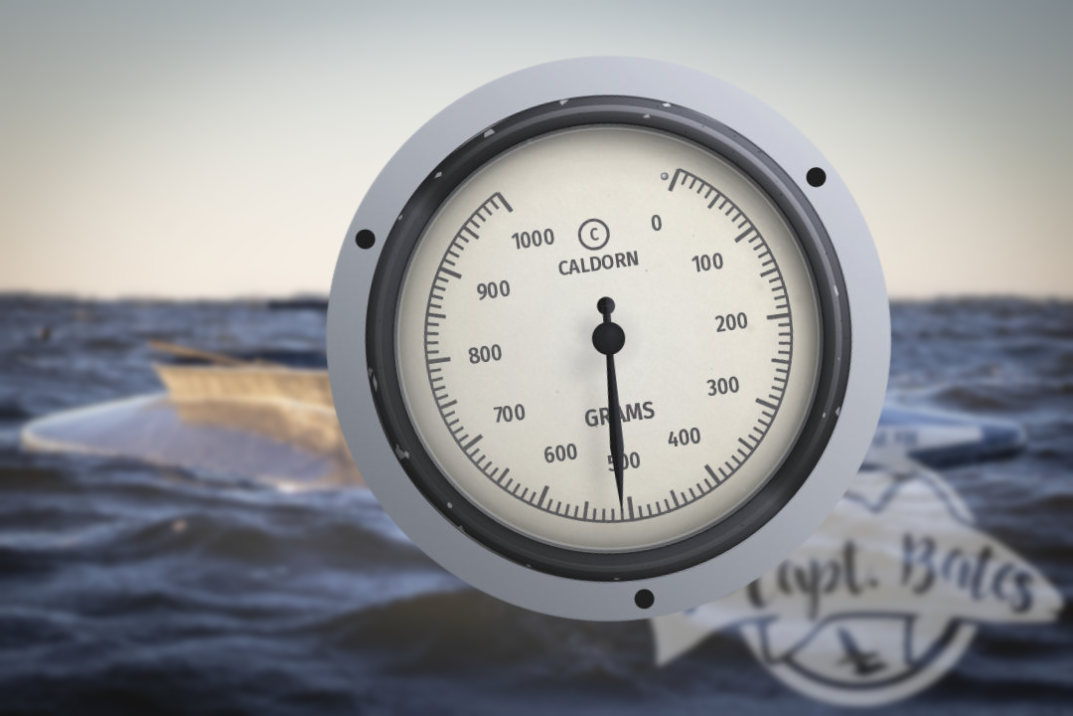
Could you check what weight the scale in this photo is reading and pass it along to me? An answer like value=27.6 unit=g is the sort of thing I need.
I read value=510 unit=g
